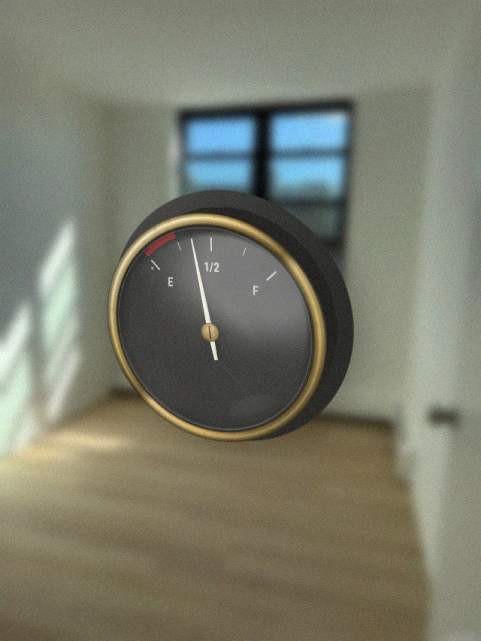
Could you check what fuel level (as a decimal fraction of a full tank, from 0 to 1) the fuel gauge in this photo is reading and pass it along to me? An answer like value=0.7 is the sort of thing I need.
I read value=0.375
